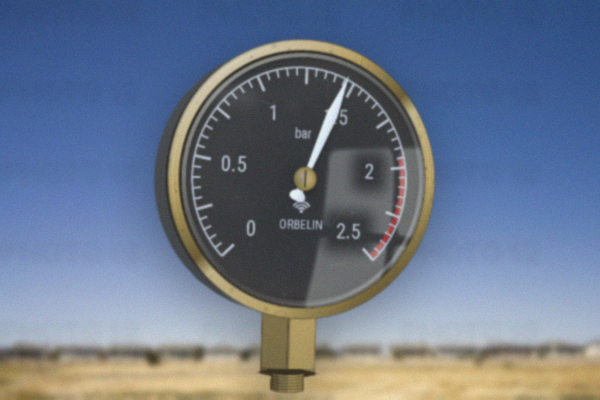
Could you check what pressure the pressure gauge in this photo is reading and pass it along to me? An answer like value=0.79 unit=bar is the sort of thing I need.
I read value=1.45 unit=bar
